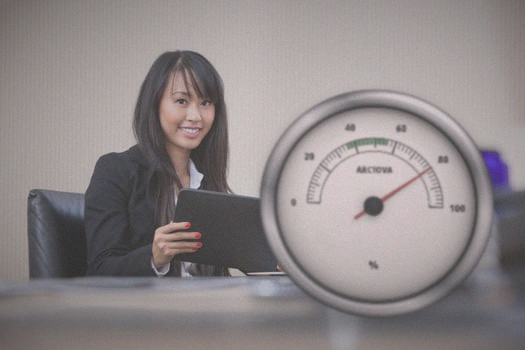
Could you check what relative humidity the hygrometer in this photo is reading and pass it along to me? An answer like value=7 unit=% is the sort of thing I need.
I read value=80 unit=%
